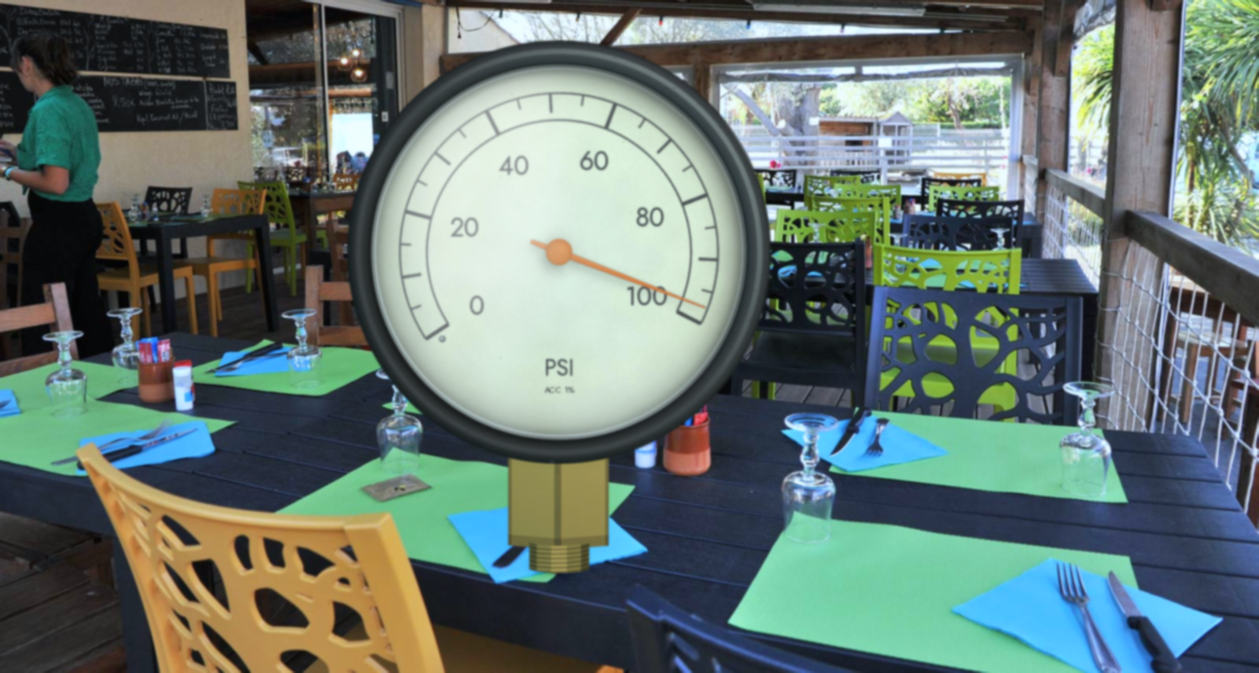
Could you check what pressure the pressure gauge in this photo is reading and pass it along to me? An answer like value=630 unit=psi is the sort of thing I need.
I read value=97.5 unit=psi
